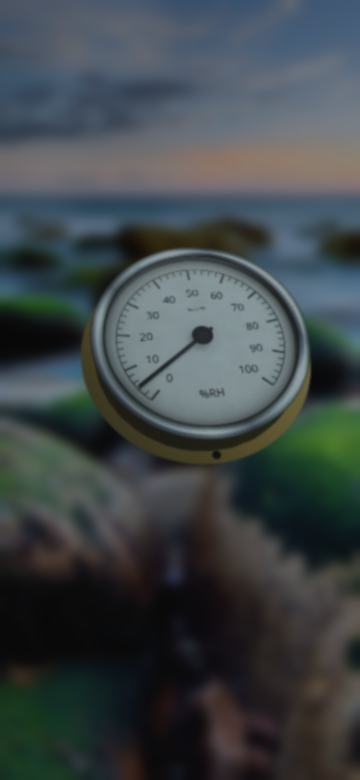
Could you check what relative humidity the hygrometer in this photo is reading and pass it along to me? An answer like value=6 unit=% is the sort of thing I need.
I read value=4 unit=%
